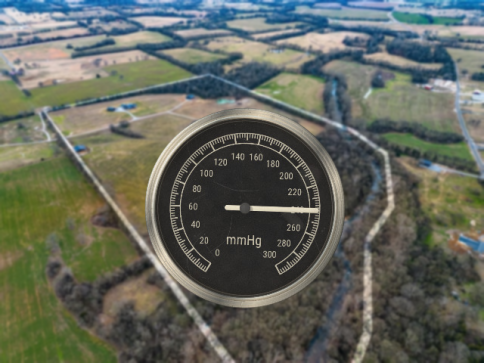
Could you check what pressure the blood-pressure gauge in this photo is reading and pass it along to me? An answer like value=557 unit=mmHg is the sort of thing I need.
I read value=240 unit=mmHg
